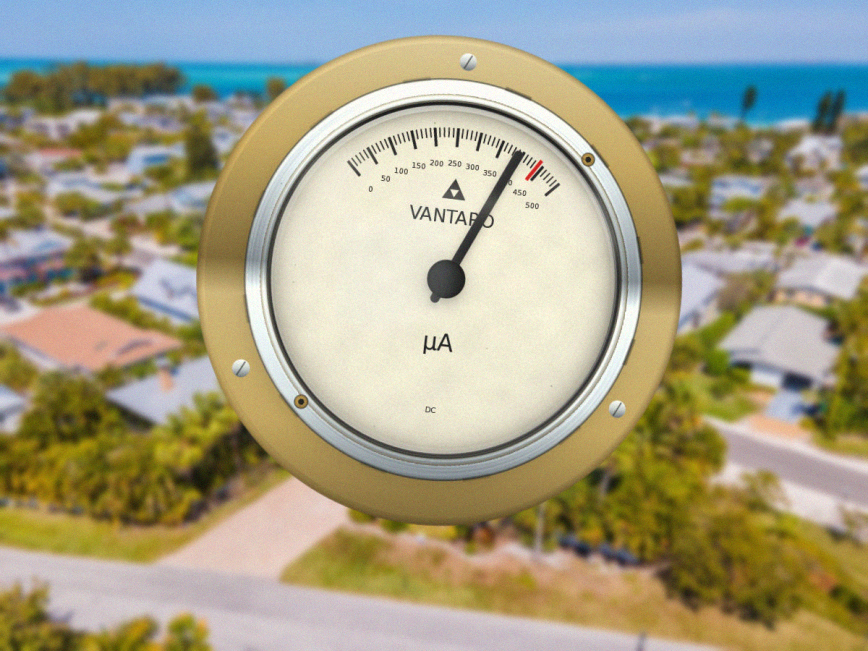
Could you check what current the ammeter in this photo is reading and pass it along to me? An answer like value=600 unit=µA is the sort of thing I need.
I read value=390 unit=µA
